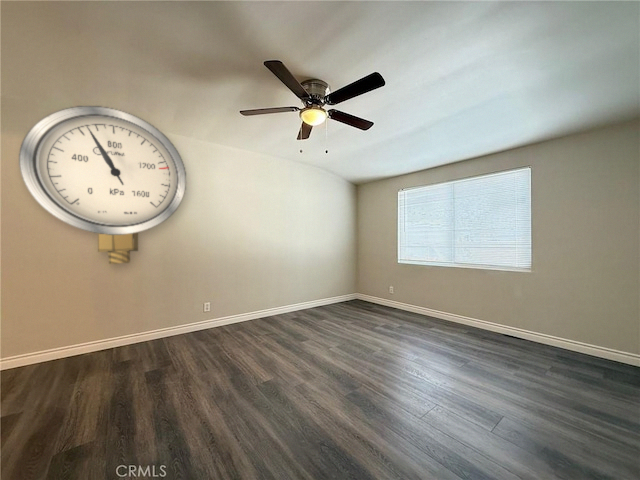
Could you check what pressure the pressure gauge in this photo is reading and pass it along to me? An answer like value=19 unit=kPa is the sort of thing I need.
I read value=650 unit=kPa
